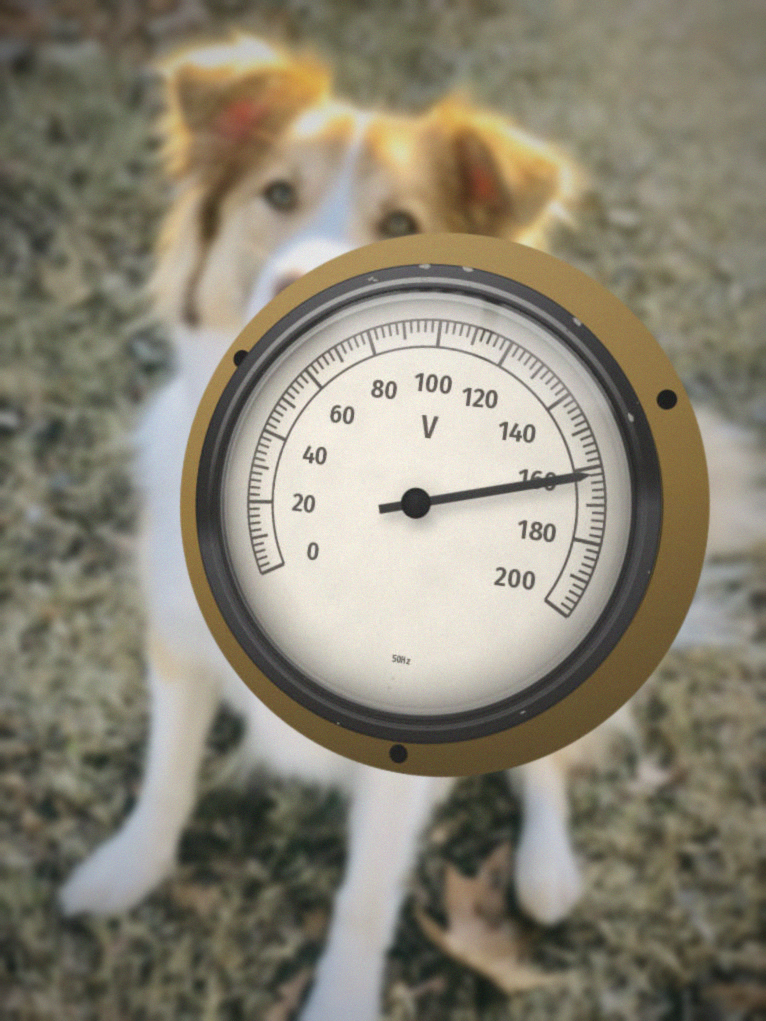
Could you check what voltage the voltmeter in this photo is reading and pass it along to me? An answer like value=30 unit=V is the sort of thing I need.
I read value=162 unit=V
